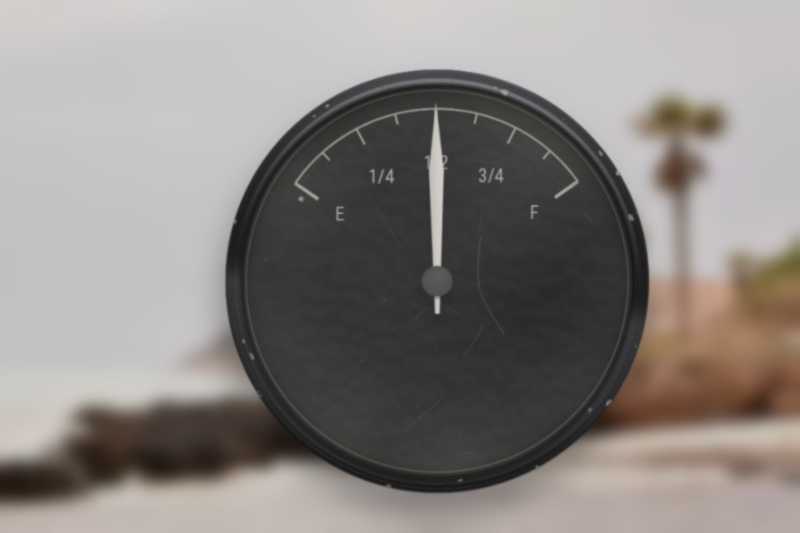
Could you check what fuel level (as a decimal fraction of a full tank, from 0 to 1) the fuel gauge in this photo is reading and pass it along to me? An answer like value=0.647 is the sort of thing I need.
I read value=0.5
